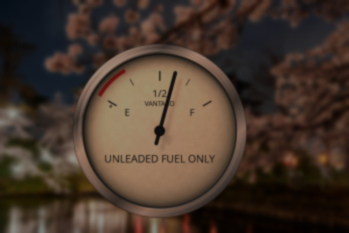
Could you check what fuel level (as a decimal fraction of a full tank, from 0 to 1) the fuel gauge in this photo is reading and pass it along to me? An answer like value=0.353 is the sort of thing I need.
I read value=0.625
